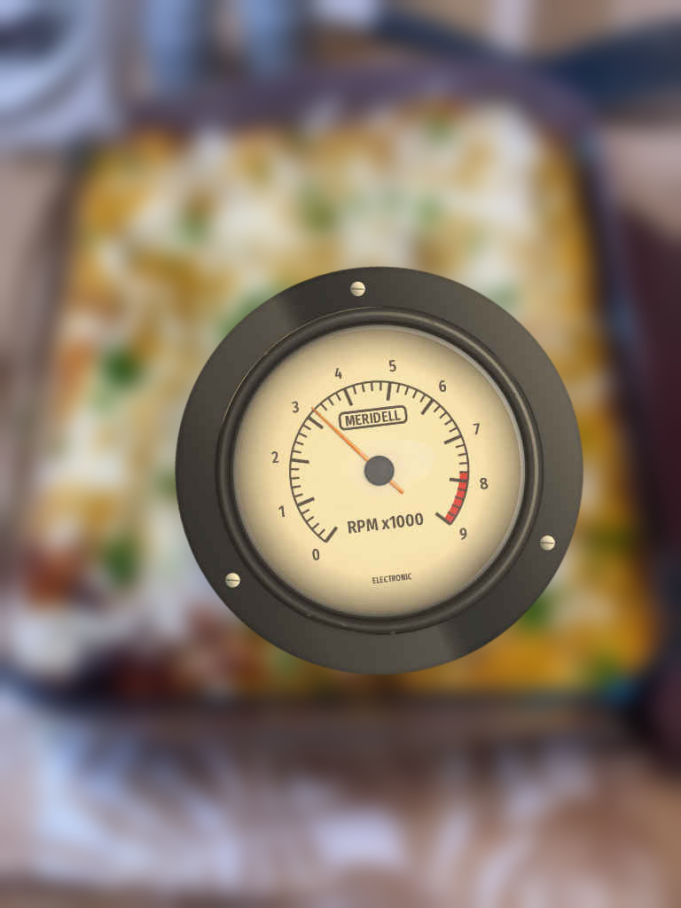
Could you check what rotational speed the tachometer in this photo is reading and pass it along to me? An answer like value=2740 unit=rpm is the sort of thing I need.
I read value=3200 unit=rpm
